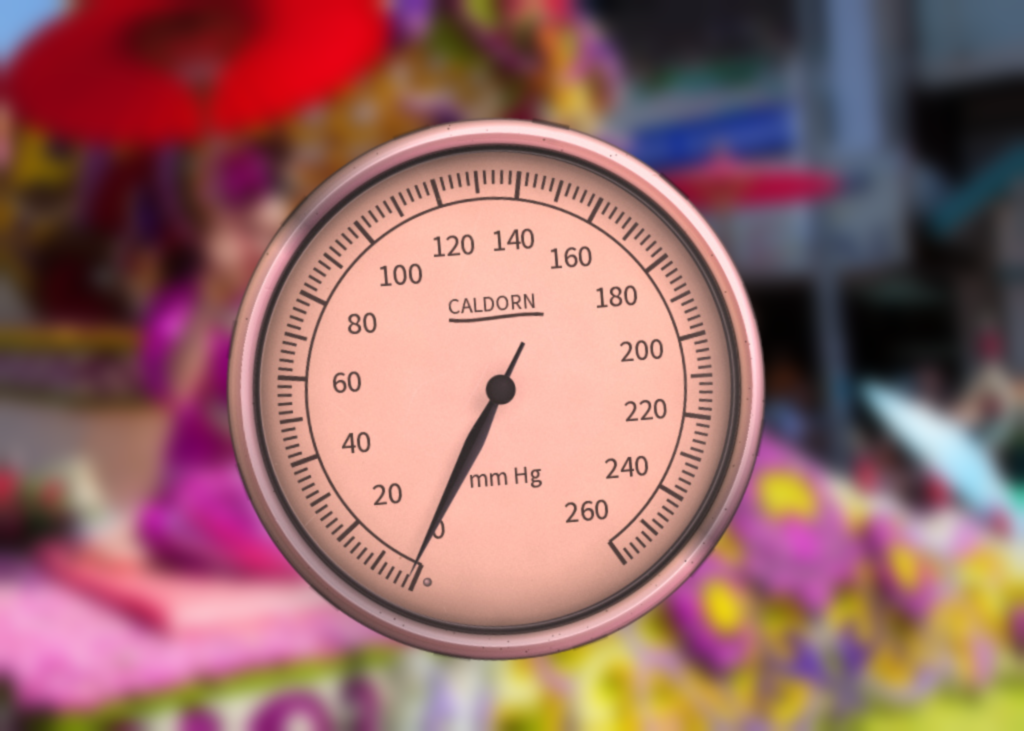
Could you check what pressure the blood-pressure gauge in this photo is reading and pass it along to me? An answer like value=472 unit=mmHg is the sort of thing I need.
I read value=2 unit=mmHg
